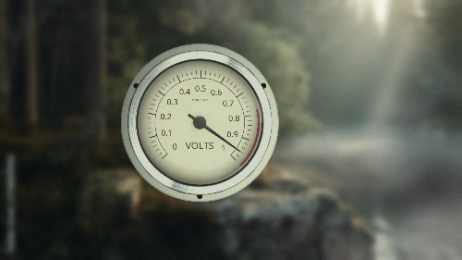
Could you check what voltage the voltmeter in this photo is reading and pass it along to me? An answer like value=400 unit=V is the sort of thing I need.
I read value=0.96 unit=V
